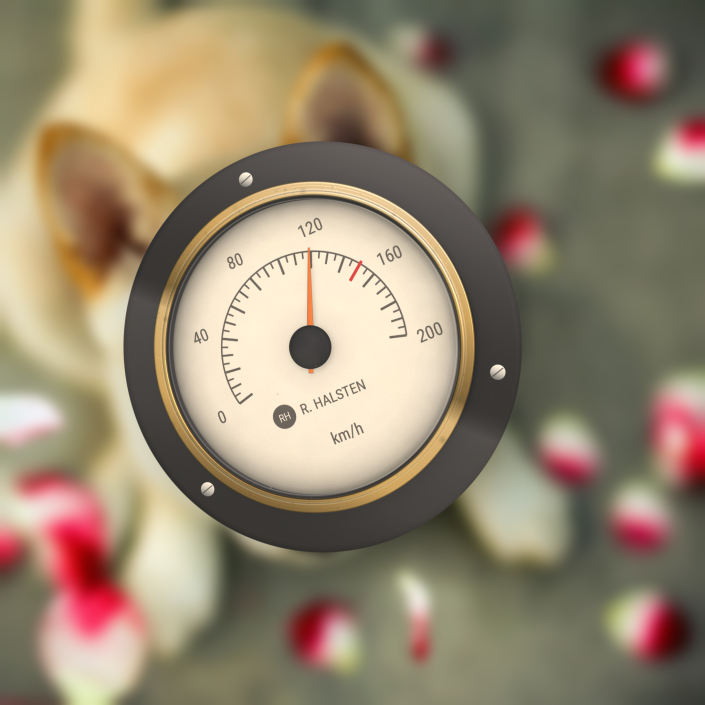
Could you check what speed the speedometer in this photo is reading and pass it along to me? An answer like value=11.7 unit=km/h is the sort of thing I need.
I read value=120 unit=km/h
